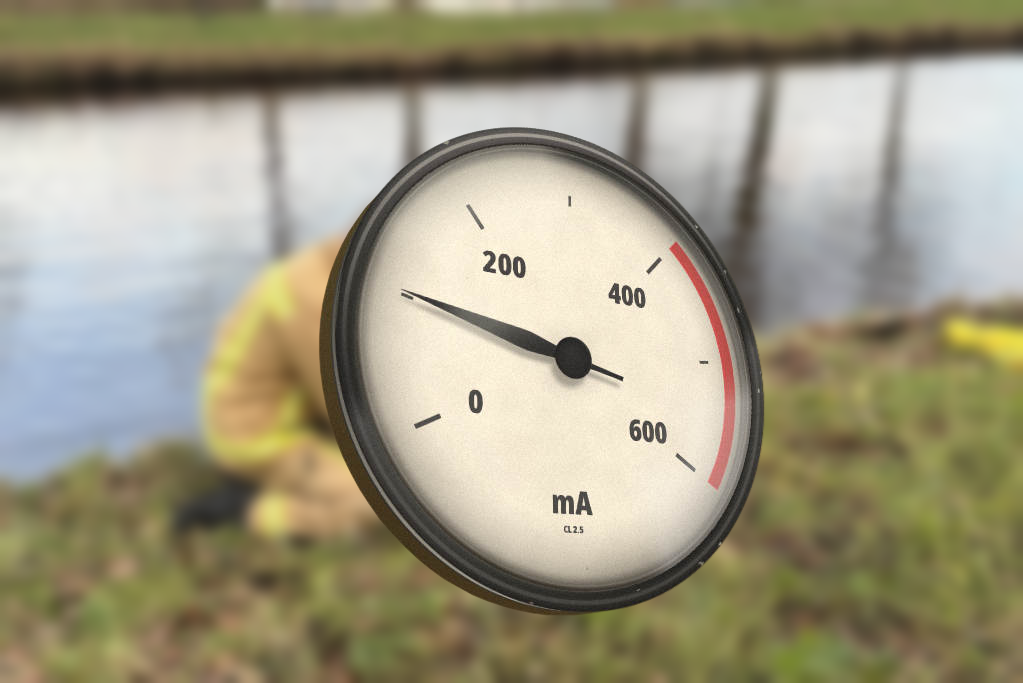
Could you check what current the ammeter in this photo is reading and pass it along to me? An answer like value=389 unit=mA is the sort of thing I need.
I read value=100 unit=mA
